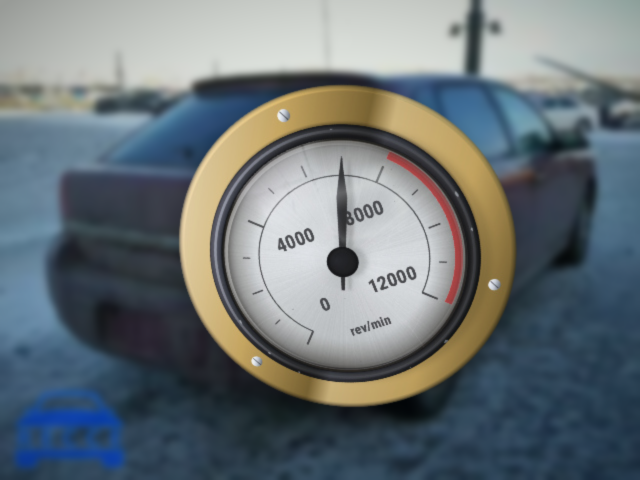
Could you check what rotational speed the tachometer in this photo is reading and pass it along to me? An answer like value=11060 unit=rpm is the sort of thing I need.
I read value=7000 unit=rpm
